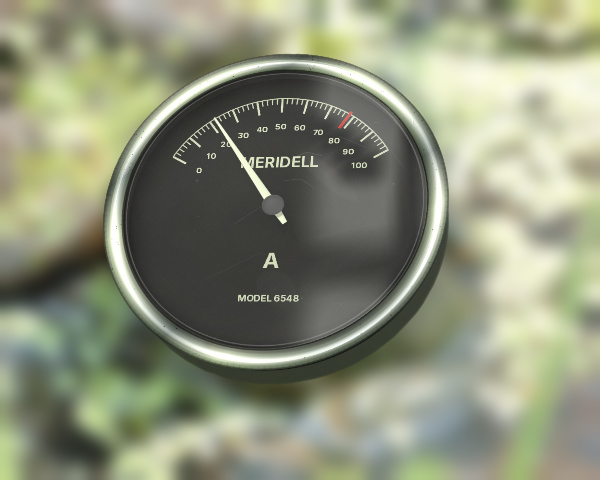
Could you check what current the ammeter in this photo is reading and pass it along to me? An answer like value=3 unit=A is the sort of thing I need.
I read value=22 unit=A
